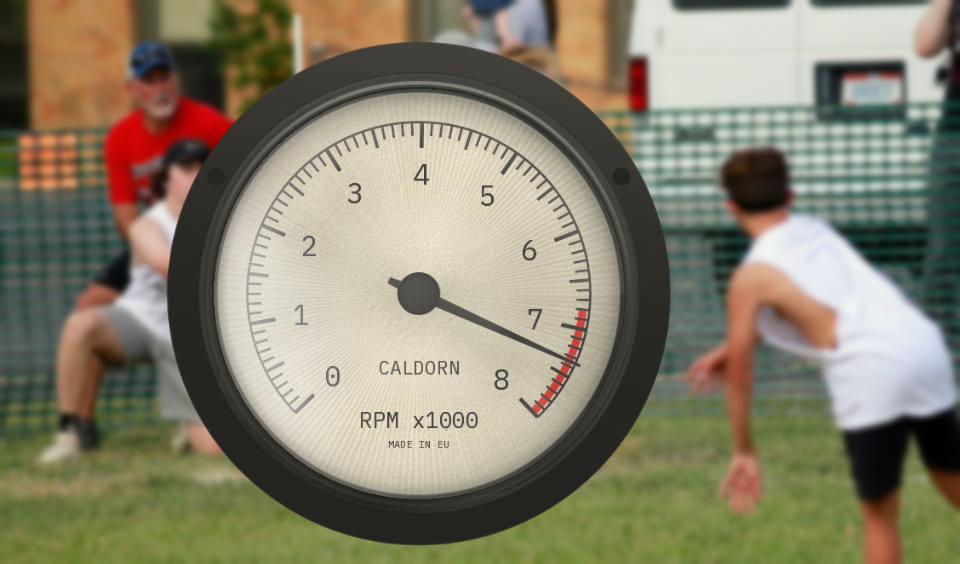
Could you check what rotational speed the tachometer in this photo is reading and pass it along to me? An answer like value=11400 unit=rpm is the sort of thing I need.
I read value=7350 unit=rpm
